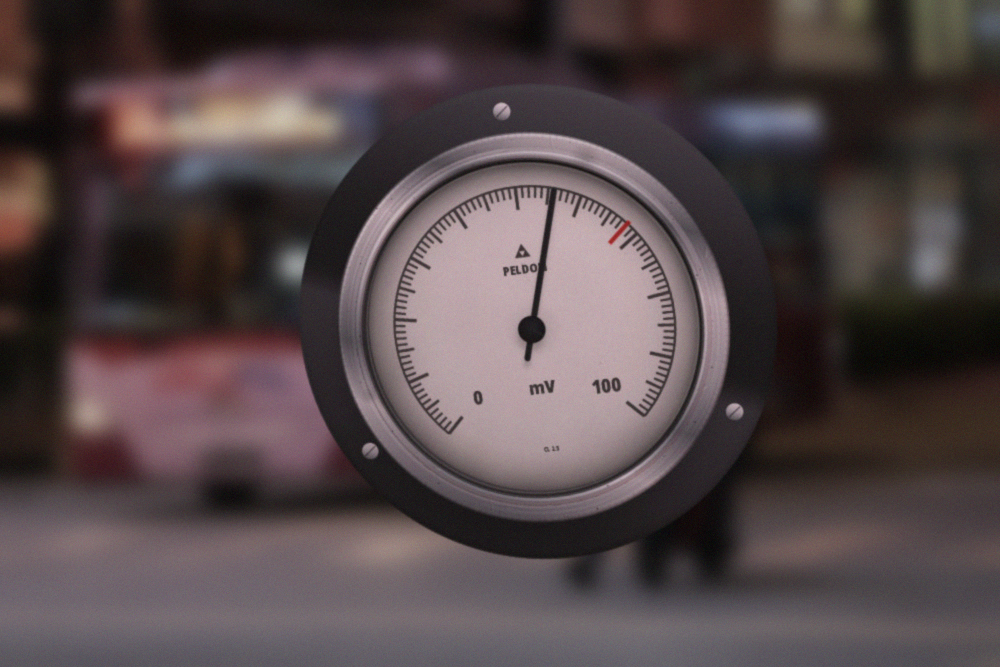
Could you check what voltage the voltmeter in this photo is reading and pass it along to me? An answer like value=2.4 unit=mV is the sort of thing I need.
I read value=56 unit=mV
